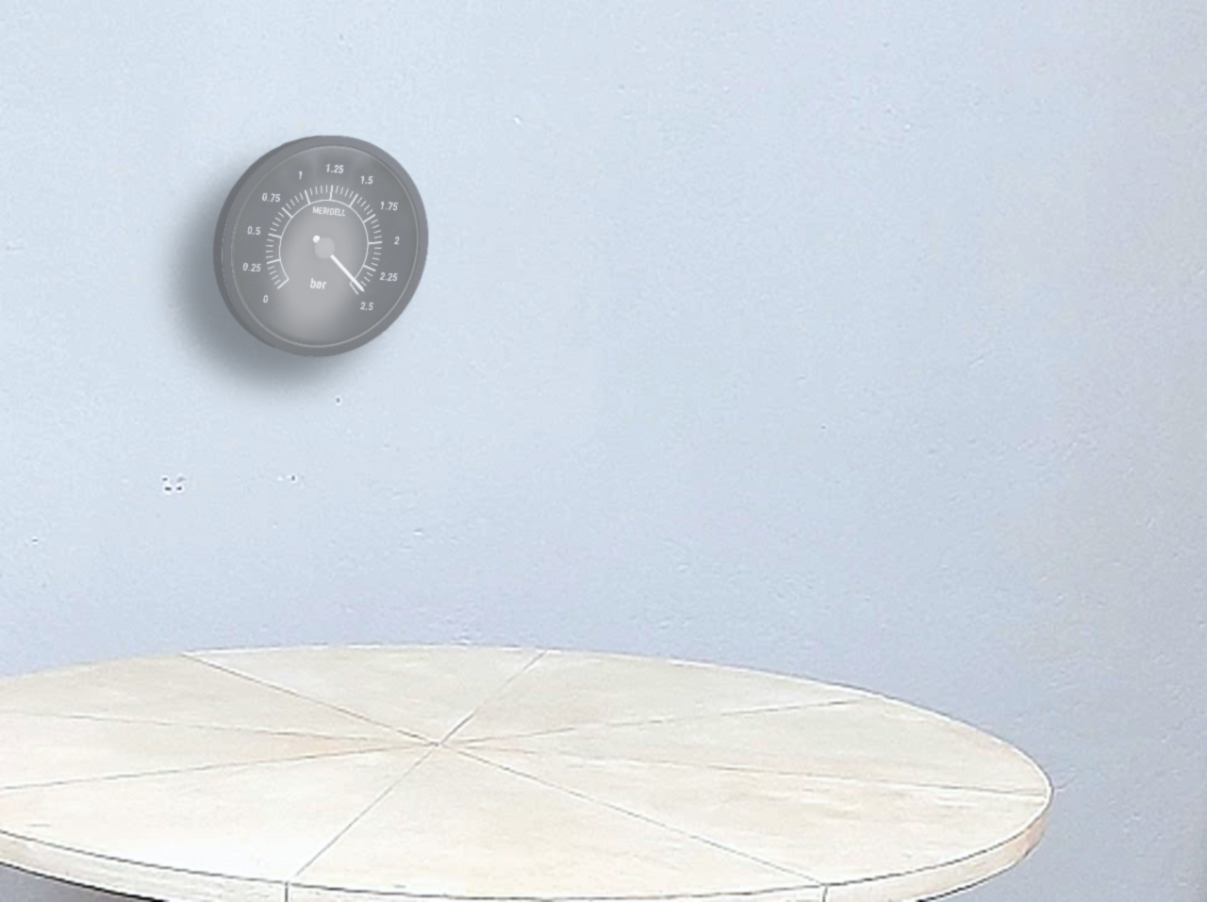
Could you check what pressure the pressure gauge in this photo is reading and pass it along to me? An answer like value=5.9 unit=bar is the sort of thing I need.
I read value=2.45 unit=bar
